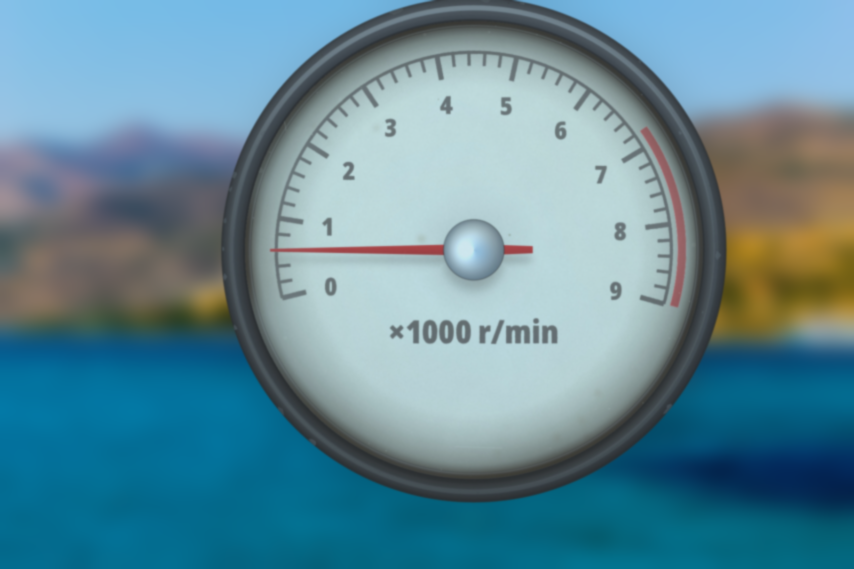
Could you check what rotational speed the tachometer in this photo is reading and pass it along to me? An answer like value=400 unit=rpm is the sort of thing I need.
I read value=600 unit=rpm
